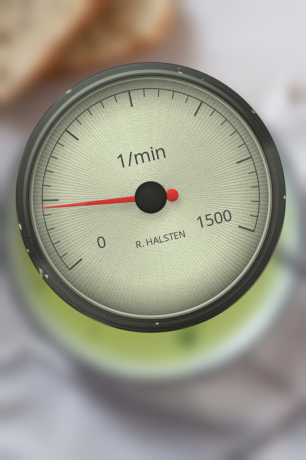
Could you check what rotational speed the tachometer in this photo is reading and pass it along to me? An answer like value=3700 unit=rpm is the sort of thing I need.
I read value=225 unit=rpm
